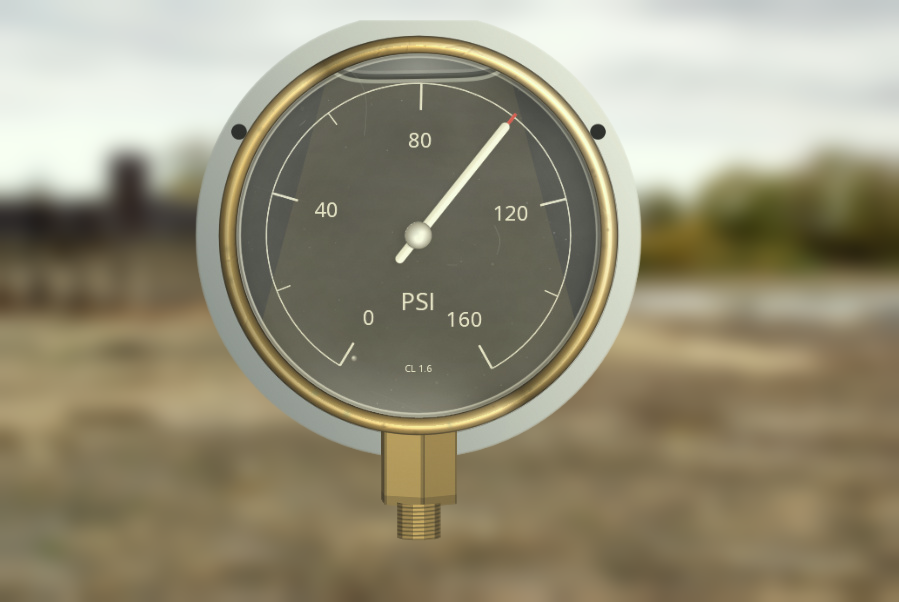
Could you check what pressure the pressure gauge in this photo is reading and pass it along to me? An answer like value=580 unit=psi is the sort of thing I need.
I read value=100 unit=psi
